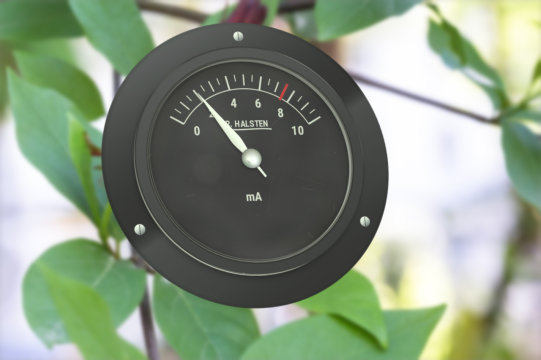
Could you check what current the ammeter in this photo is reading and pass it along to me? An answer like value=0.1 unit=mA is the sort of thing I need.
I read value=2 unit=mA
